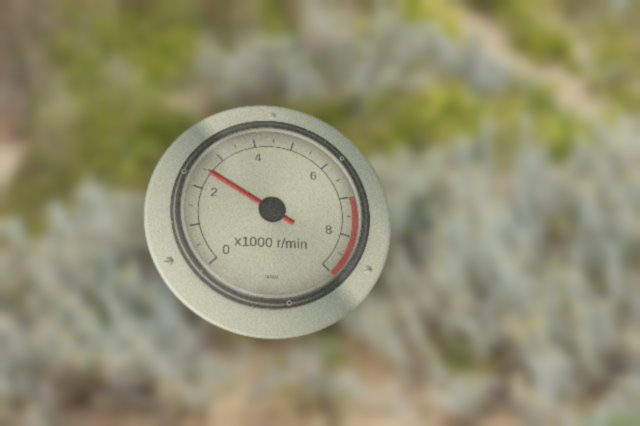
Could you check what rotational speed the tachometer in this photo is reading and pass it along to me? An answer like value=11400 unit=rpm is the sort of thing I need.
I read value=2500 unit=rpm
